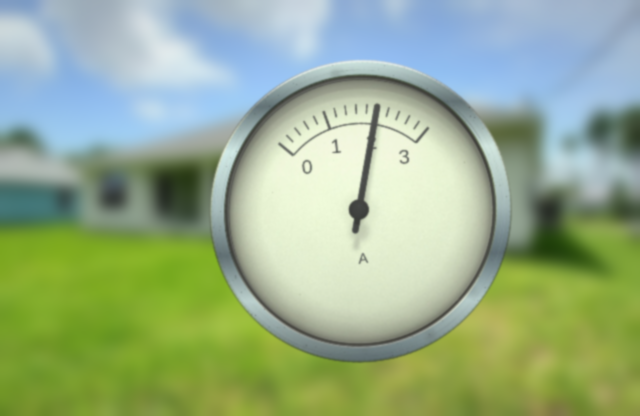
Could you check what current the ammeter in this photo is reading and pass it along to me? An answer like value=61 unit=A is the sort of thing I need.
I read value=2 unit=A
